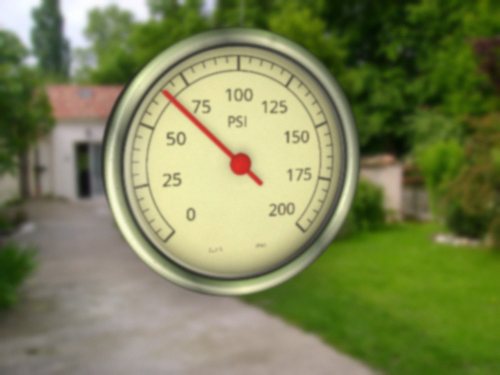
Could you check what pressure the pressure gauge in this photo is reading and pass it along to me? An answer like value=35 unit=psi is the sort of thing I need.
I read value=65 unit=psi
